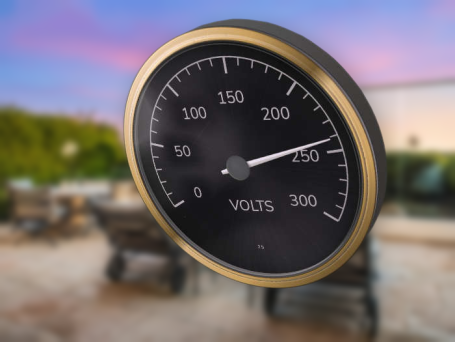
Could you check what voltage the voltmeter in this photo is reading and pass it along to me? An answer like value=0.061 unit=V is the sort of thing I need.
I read value=240 unit=V
